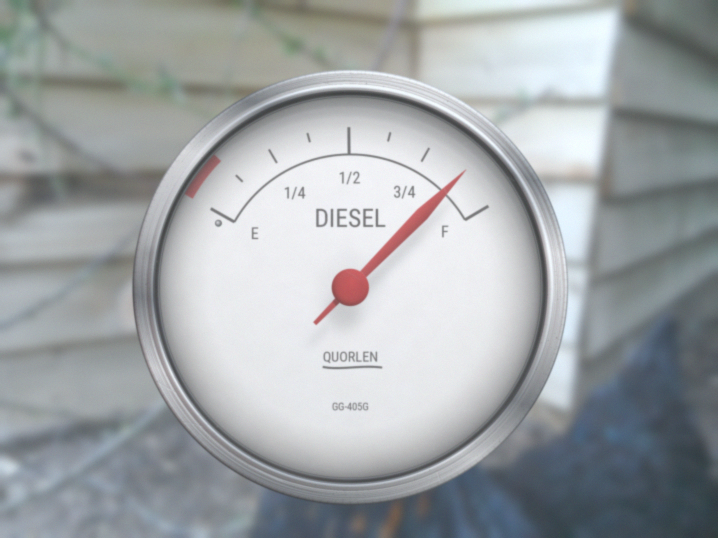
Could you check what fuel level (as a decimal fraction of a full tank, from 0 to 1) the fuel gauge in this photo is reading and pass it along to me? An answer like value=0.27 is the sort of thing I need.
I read value=0.875
